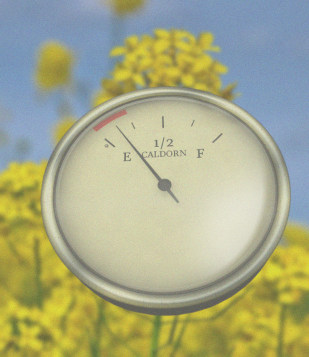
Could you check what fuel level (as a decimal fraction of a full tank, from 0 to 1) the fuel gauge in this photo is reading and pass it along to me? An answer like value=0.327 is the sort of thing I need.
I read value=0.125
